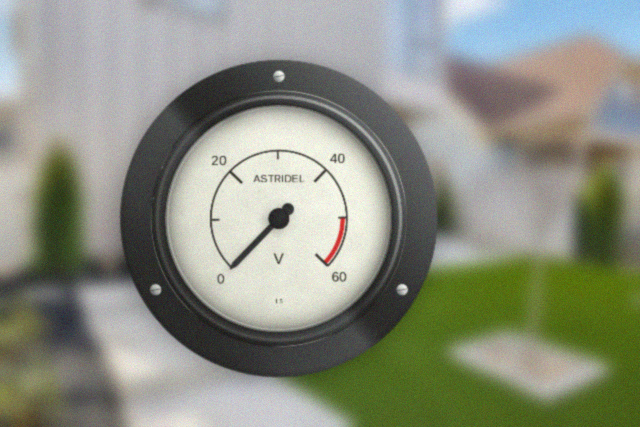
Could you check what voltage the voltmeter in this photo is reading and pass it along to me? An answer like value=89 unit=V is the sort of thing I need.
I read value=0 unit=V
